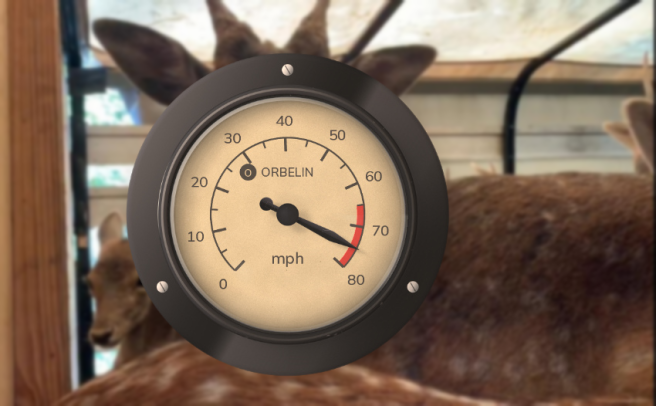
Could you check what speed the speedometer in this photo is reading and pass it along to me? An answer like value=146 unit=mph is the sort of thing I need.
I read value=75 unit=mph
